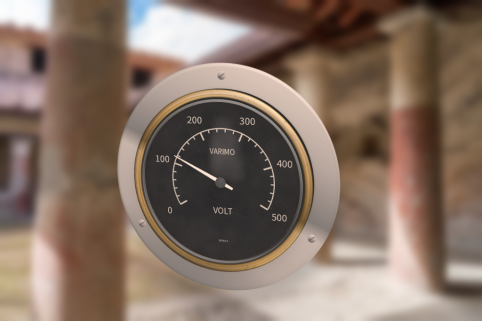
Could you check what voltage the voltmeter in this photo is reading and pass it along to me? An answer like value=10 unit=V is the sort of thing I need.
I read value=120 unit=V
